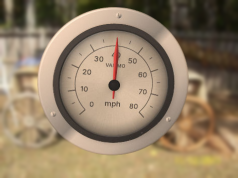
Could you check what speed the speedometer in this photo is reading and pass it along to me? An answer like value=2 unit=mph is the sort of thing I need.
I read value=40 unit=mph
